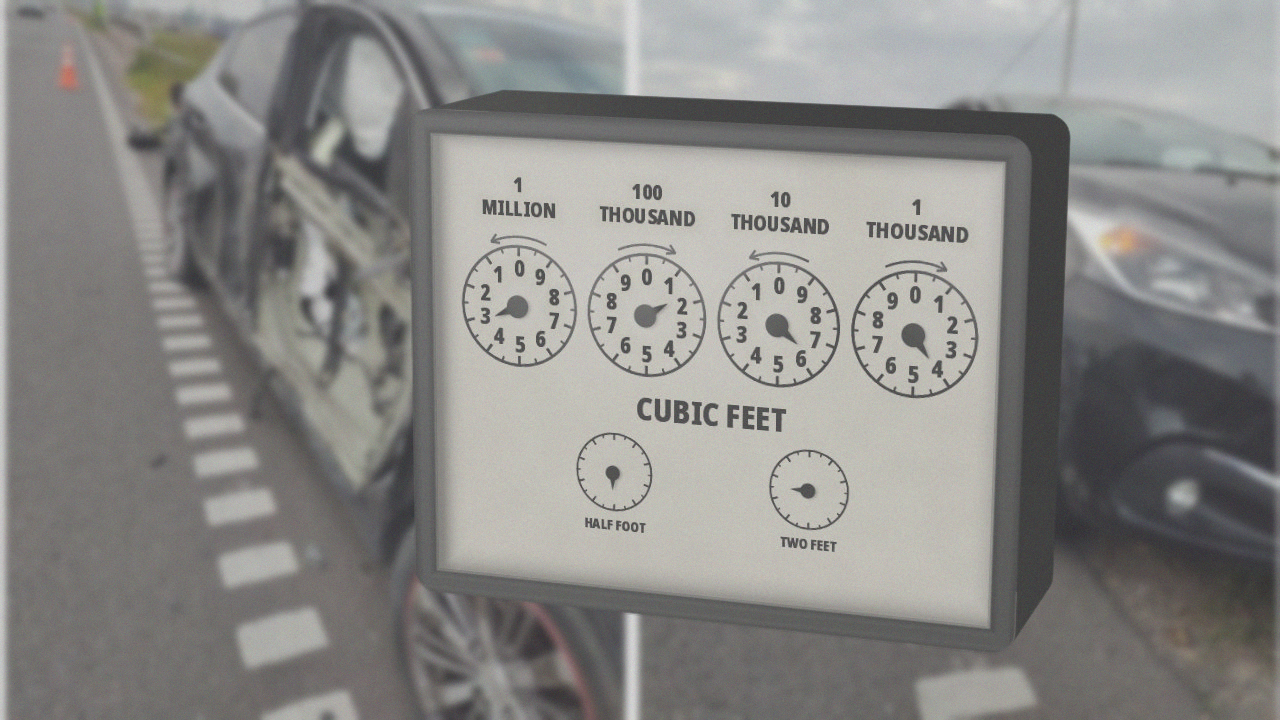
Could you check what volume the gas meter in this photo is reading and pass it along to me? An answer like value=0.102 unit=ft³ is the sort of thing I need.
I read value=316400 unit=ft³
